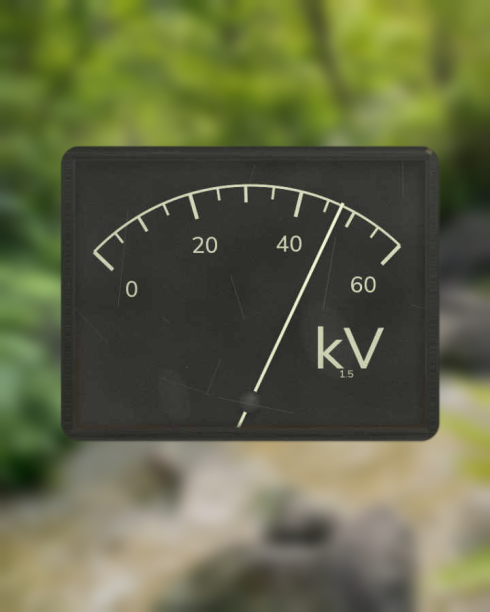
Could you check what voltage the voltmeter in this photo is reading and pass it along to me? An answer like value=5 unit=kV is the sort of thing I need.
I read value=47.5 unit=kV
